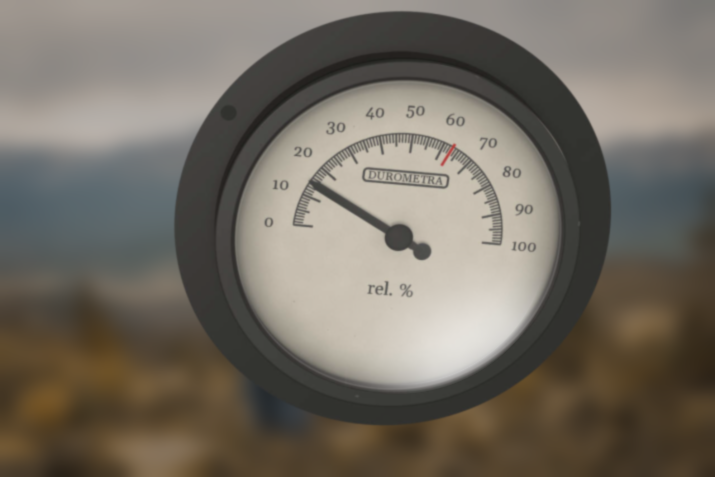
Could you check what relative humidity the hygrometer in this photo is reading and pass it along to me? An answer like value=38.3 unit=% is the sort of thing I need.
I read value=15 unit=%
